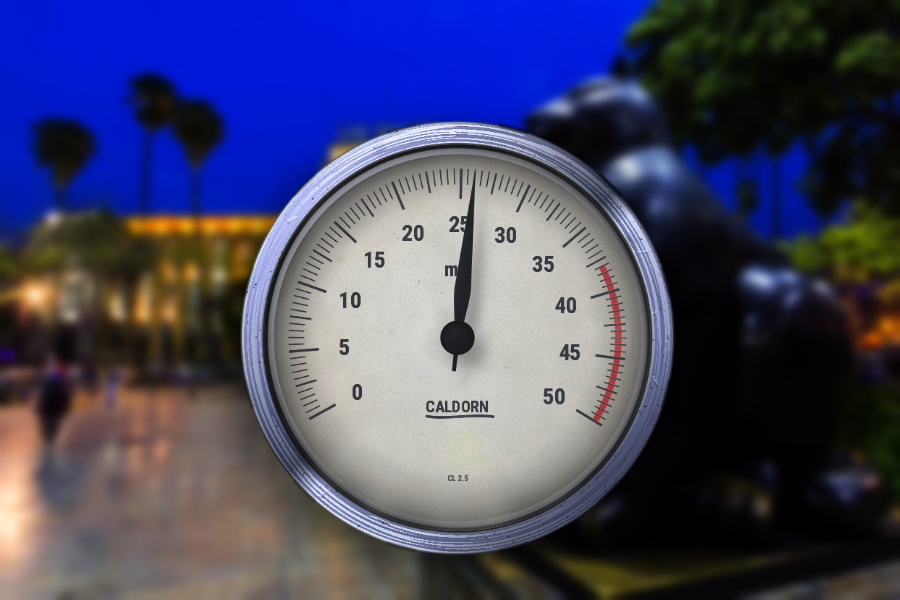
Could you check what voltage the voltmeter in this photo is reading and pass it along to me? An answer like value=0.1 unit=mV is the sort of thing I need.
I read value=26 unit=mV
